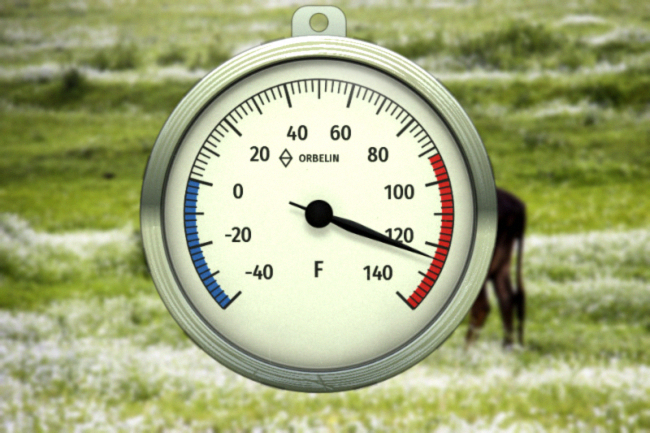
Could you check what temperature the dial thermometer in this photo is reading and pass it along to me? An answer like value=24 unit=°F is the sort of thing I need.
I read value=124 unit=°F
